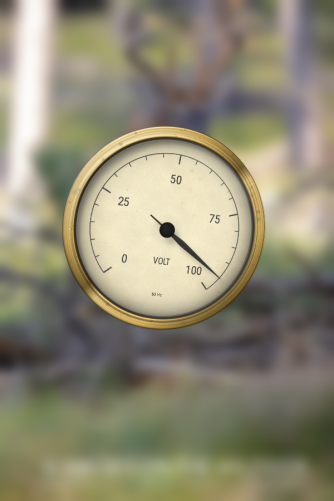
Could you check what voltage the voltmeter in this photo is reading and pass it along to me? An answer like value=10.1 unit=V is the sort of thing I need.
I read value=95 unit=V
